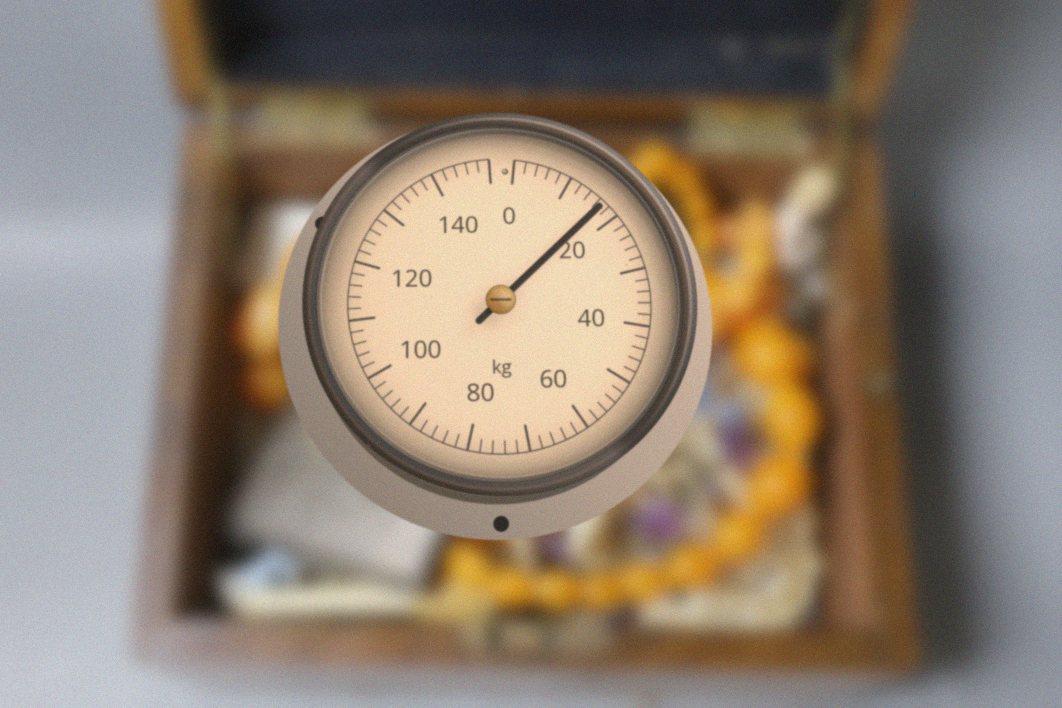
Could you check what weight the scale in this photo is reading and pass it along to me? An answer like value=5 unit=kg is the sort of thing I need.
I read value=17 unit=kg
